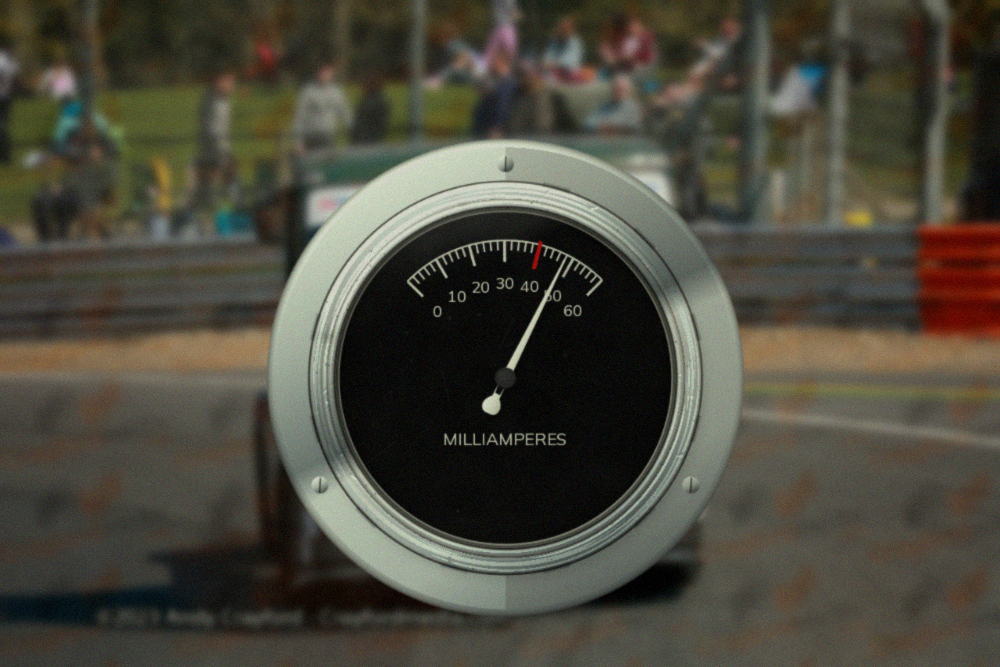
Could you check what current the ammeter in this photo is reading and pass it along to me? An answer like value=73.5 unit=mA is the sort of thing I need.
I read value=48 unit=mA
